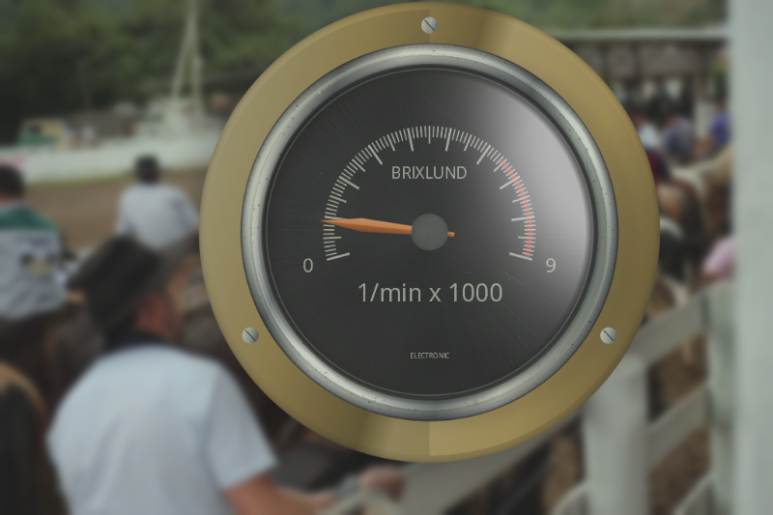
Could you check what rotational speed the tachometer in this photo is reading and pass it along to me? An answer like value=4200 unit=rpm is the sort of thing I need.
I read value=900 unit=rpm
